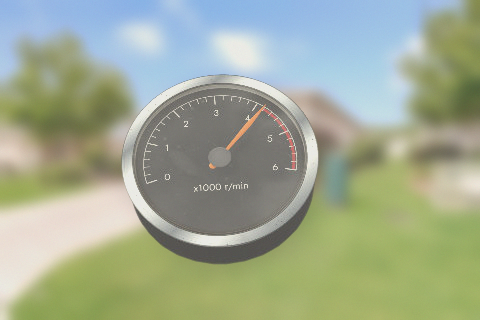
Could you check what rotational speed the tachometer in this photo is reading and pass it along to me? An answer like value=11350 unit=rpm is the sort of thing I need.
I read value=4200 unit=rpm
